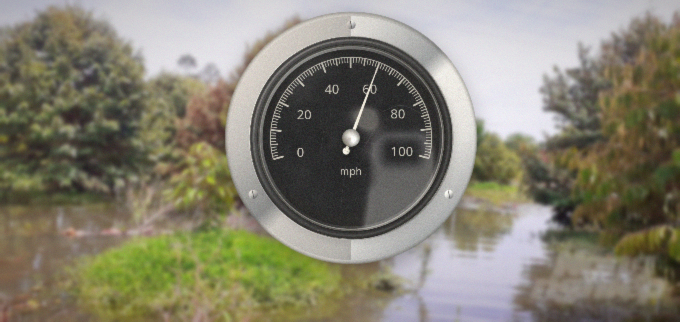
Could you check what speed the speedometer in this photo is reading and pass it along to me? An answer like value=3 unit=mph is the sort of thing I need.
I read value=60 unit=mph
